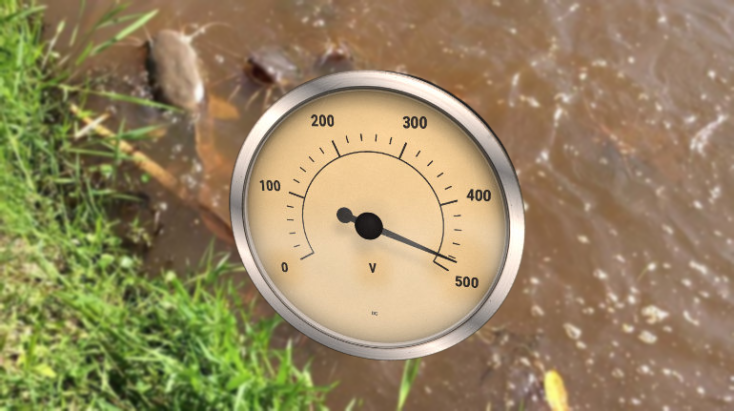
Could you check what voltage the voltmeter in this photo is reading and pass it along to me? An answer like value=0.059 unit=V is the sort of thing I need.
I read value=480 unit=V
